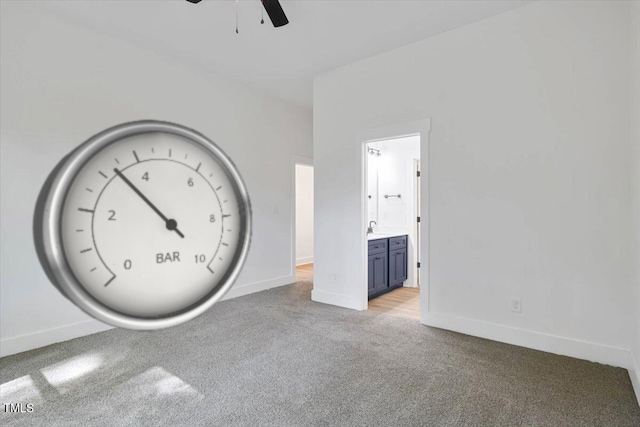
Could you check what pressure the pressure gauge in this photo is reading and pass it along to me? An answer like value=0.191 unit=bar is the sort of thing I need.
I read value=3.25 unit=bar
